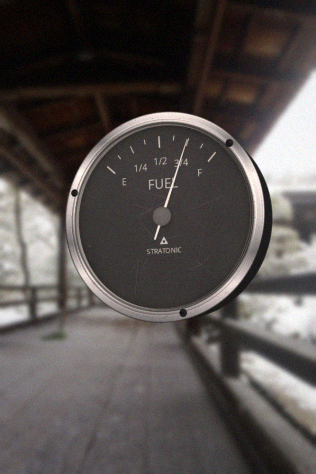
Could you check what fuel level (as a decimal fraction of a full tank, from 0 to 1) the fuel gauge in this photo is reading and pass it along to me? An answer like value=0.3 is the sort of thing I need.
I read value=0.75
